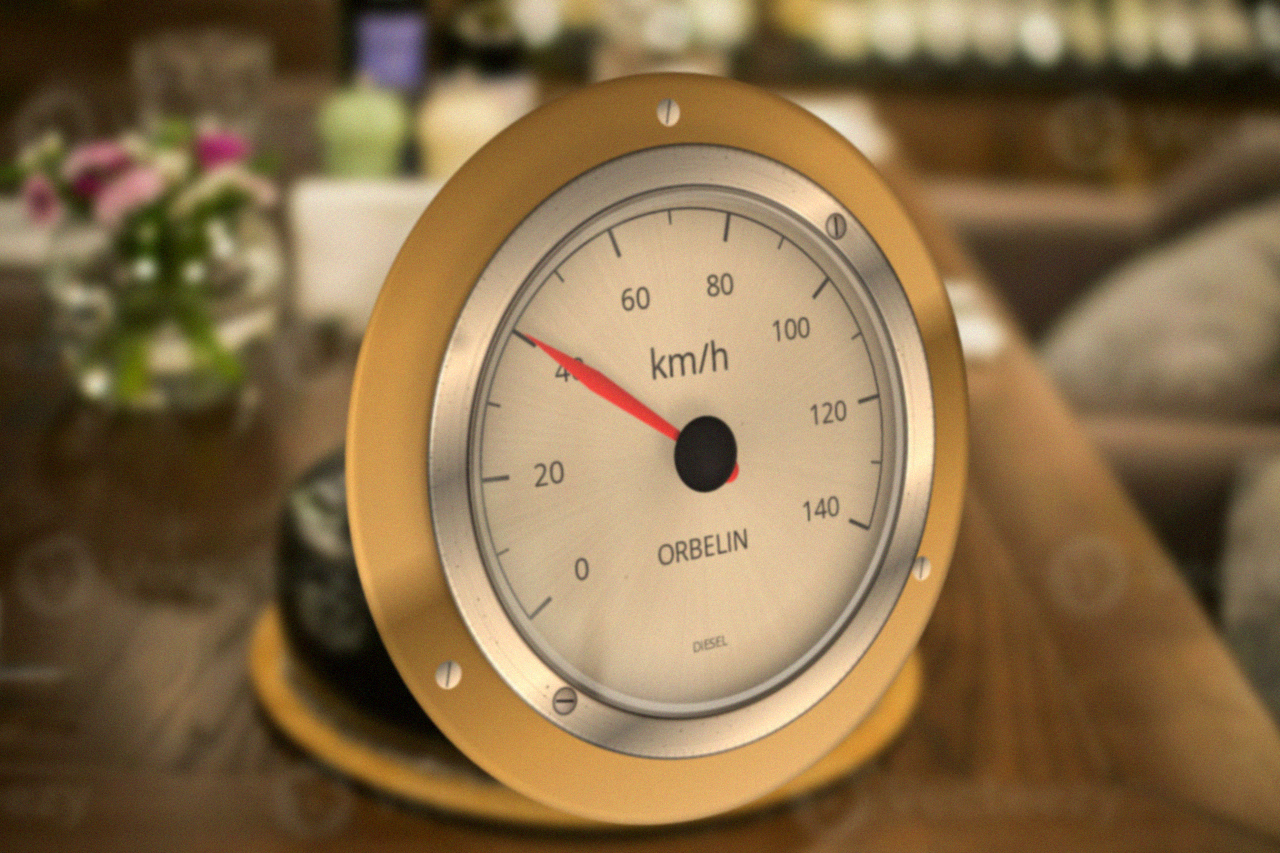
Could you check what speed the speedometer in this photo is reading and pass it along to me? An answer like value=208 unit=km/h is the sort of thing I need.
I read value=40 unit=km/h
